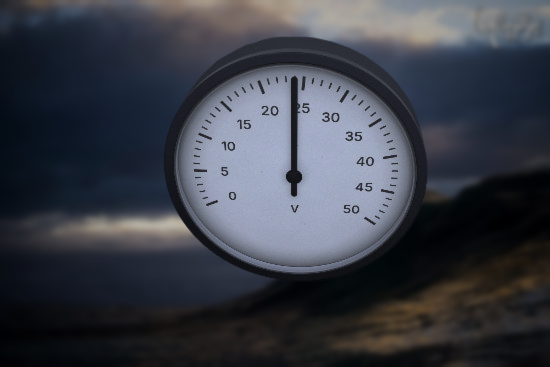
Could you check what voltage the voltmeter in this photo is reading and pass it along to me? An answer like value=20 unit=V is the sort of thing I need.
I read value=24 unit=V
